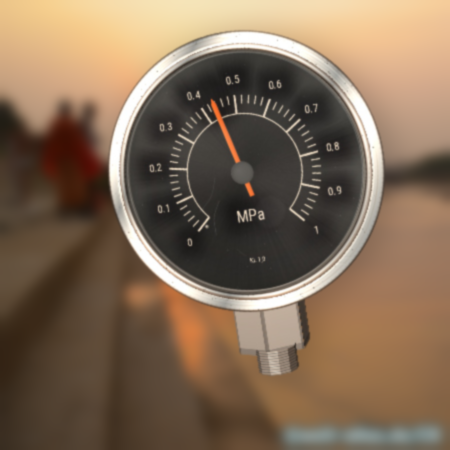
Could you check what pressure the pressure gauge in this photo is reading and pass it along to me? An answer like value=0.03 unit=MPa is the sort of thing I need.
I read value=0.44 unit=MPa
